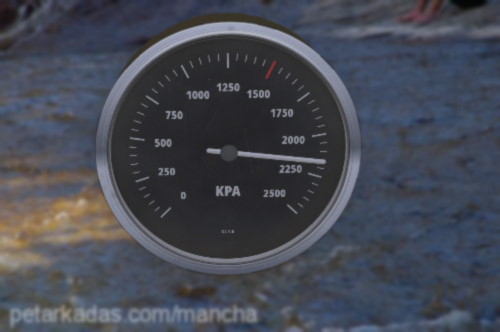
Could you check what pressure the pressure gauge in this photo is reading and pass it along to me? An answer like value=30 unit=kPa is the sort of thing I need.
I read value=2150 unit=kPa
